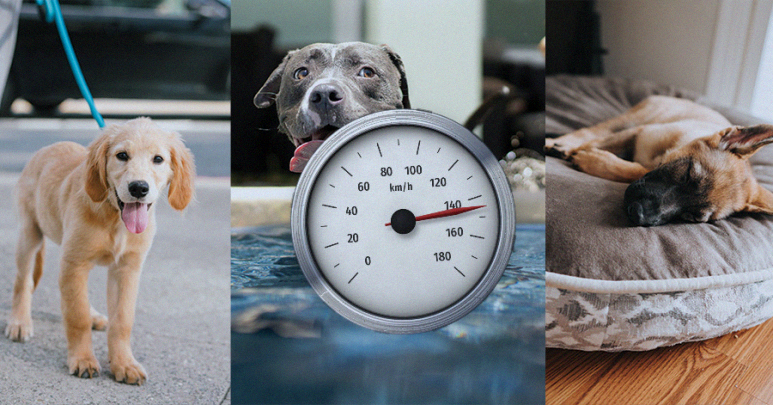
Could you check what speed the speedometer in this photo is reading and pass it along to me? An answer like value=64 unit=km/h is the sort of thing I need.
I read value=145 unit=km/h
